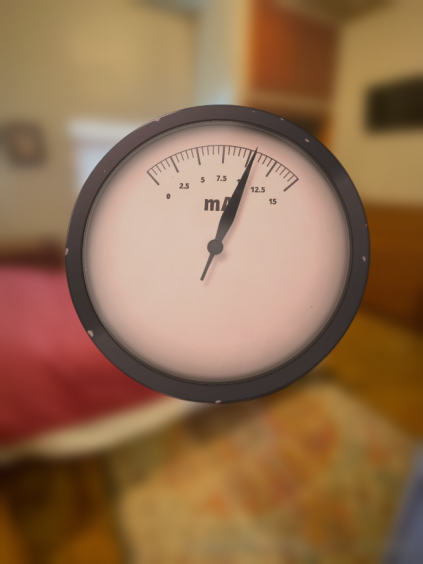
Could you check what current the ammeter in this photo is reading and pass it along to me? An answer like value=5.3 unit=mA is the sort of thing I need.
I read value=10.5 unit=mA
